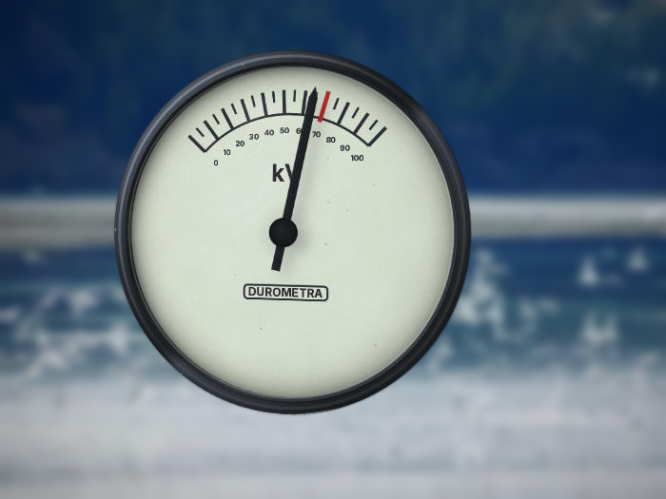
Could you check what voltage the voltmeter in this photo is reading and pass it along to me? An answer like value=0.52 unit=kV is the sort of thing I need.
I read value=65 unit=kV
